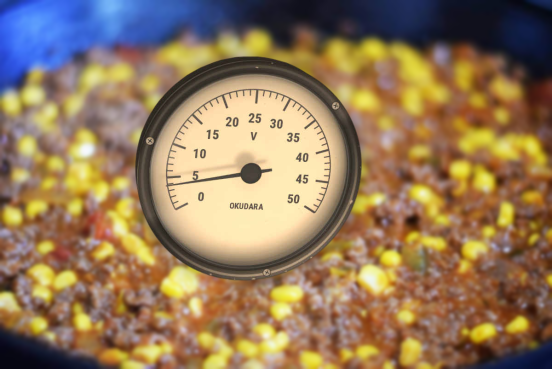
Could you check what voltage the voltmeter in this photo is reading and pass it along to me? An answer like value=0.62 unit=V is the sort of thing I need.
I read value=4 unit=V
